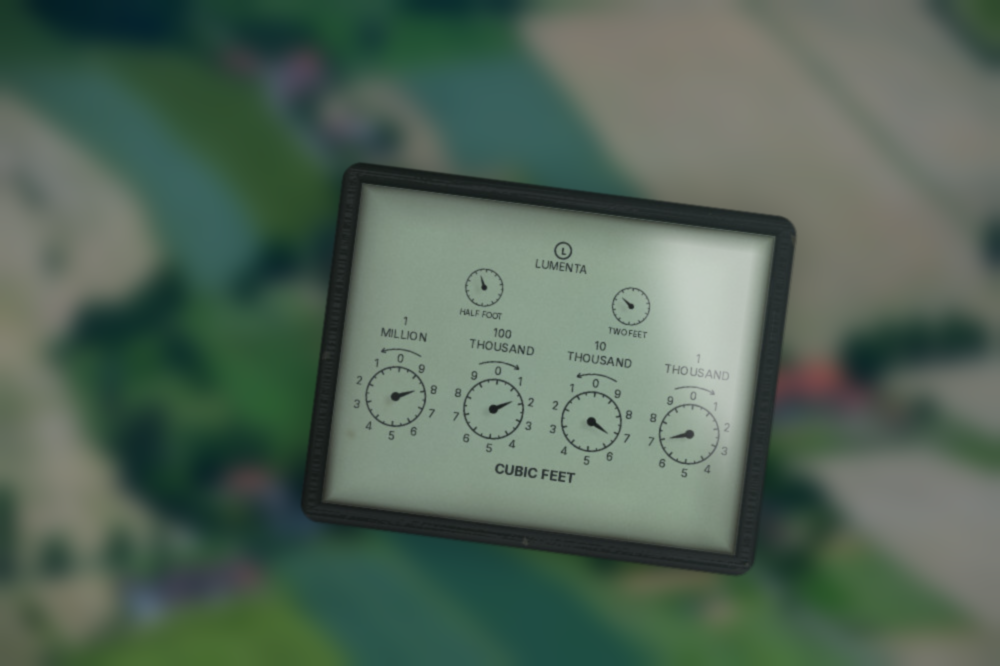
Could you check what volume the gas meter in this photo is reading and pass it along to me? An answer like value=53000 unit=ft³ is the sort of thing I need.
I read value=816700 unit=ft³
